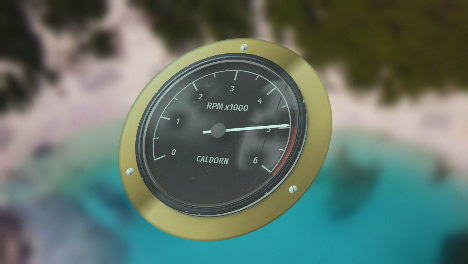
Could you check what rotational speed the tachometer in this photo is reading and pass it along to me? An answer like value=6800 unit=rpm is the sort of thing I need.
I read value=5000 unit=rpm
